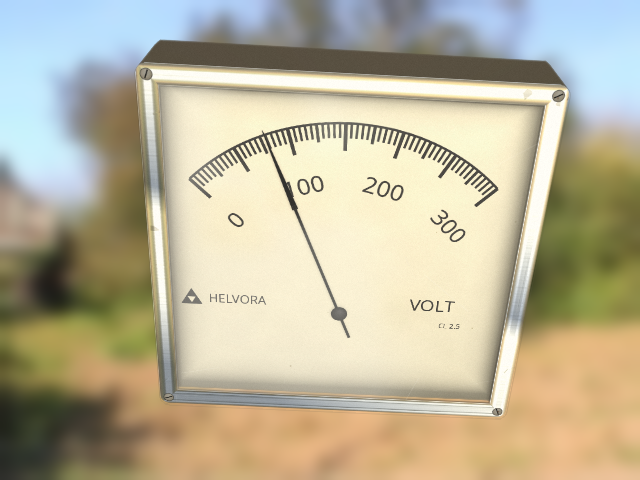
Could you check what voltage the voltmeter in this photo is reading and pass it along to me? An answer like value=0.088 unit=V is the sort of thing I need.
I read value=80 unit=V
